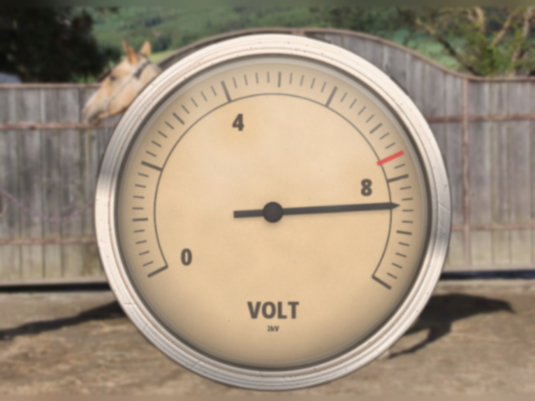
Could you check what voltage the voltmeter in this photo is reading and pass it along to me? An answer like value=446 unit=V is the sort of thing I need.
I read value=8.5 unit=V
